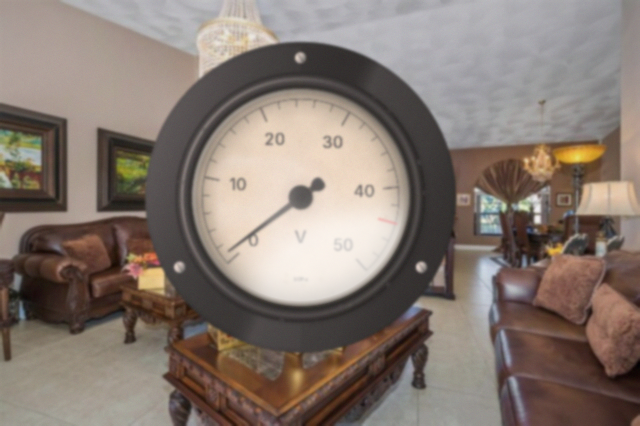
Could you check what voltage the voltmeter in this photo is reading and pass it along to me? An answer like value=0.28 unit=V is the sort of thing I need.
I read value=1 unit=V
